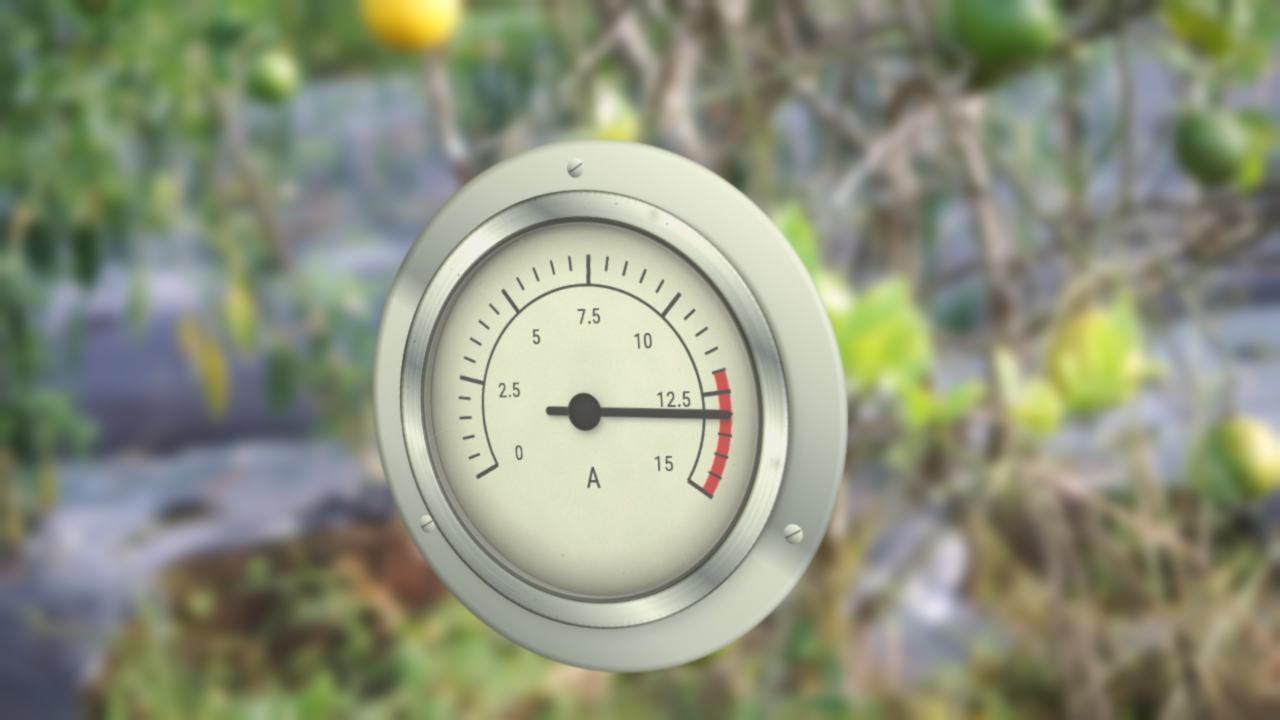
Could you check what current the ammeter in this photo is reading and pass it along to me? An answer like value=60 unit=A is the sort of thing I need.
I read value=13 unit=A
